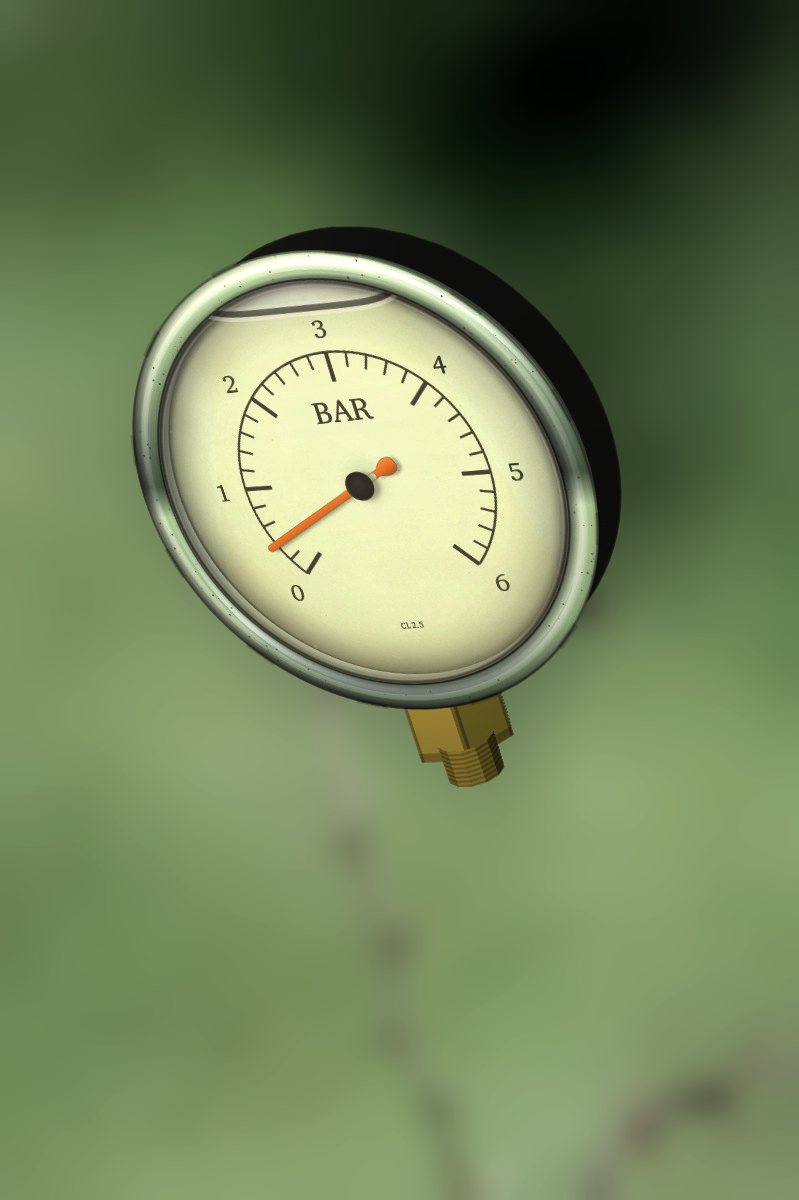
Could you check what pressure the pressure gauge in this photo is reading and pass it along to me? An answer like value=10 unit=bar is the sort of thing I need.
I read value=0.4 unit=bar
